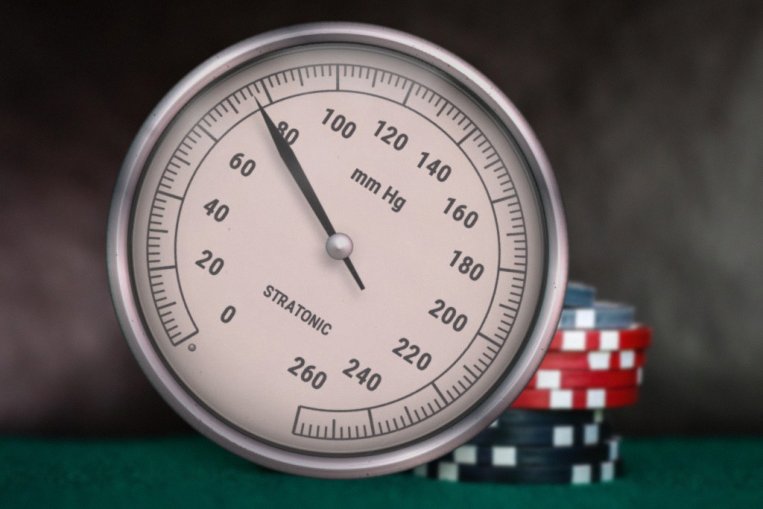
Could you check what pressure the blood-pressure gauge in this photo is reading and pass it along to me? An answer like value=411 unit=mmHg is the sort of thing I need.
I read value=76 unit=mmHg
